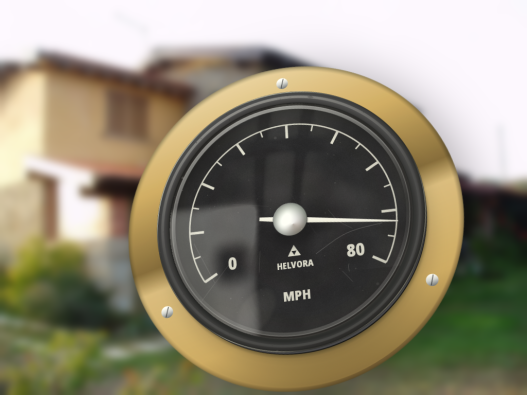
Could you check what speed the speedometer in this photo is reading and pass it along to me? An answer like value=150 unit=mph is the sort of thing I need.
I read value=72.5 unit=mph
